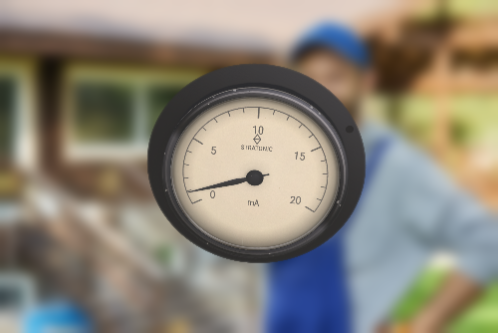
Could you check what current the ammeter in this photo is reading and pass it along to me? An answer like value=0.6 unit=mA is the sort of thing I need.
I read value=1 unit=mA
